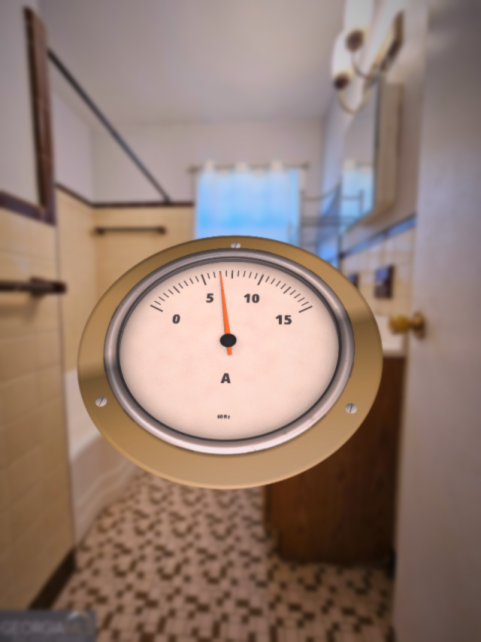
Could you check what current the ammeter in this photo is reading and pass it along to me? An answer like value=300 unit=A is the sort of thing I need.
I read value=6.5 unit=A
